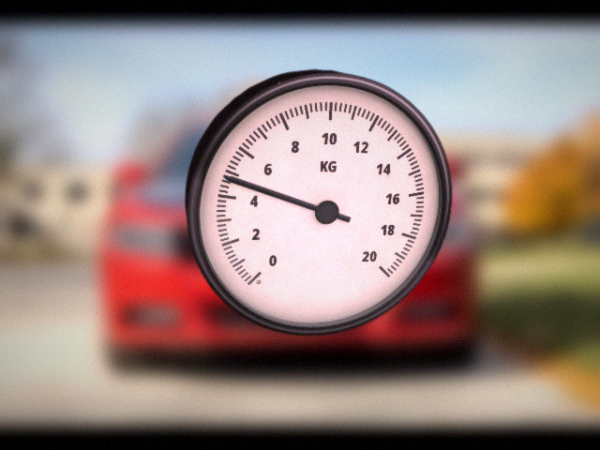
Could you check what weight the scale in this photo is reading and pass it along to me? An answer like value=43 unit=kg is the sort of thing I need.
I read value=4.8 unit=kg
